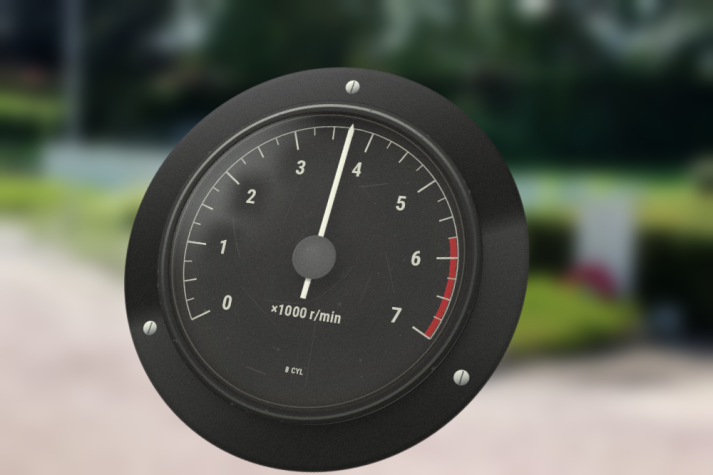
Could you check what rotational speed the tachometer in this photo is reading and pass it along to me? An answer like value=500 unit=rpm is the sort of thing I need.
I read value=3750 unit=rpm
